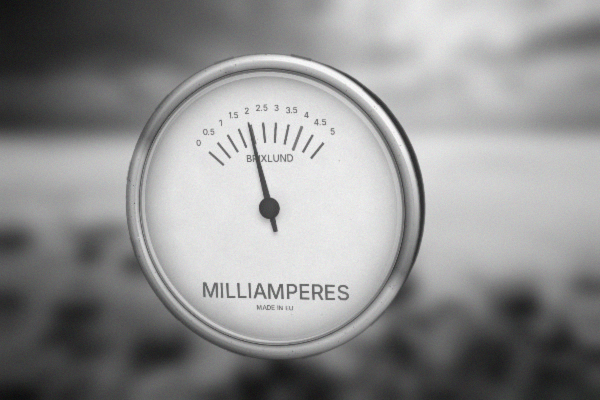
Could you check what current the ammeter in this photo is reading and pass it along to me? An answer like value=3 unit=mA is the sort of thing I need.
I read value=2 unit=mA
